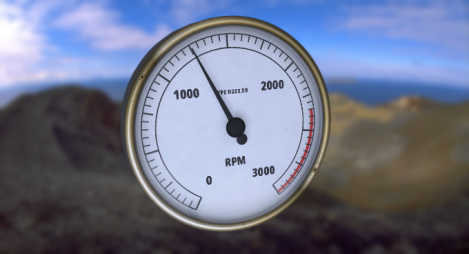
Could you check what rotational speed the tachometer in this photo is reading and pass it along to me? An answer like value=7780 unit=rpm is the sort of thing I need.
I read value=1250 unit=rpm
